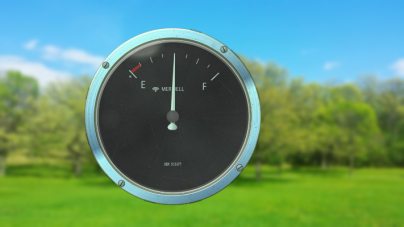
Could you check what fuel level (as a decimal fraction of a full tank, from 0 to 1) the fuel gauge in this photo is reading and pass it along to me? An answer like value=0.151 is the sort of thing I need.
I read value=0.5
